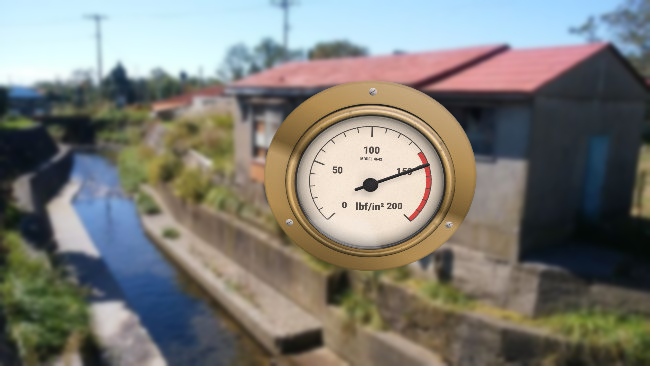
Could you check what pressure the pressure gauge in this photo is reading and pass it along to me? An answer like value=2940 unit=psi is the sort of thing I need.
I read value=150 unit=psi
